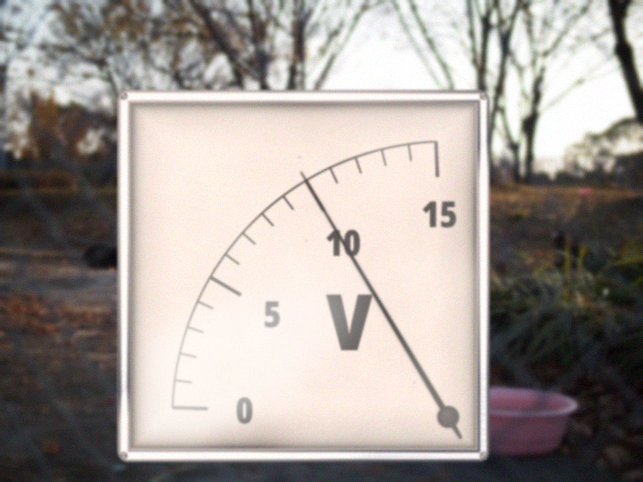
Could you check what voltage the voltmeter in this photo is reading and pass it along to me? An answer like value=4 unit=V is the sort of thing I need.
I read value=10 unit=V
